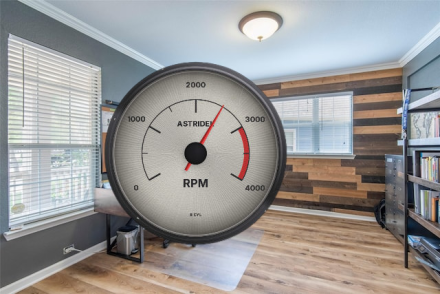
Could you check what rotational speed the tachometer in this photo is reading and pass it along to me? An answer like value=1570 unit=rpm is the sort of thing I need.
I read value=2500 unit=rpm
